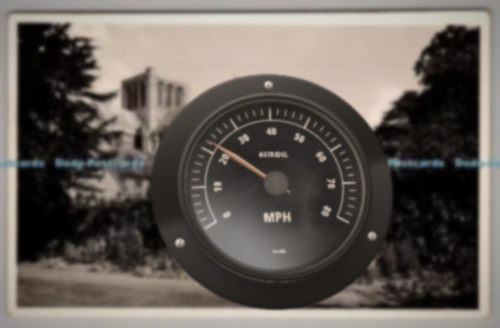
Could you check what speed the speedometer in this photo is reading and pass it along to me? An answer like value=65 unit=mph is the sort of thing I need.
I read value=22 unit=mph
